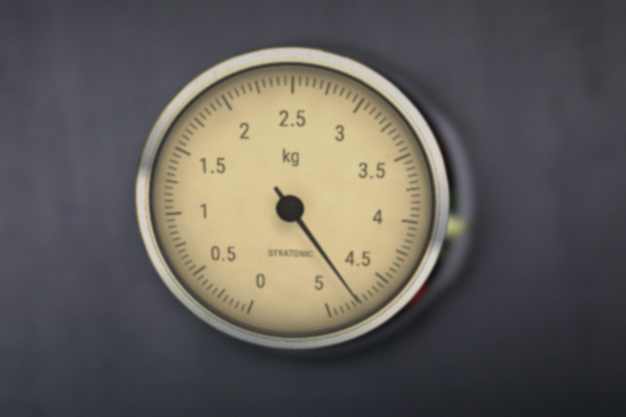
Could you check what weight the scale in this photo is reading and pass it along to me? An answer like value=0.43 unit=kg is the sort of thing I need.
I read value=4.75 unit=kg
